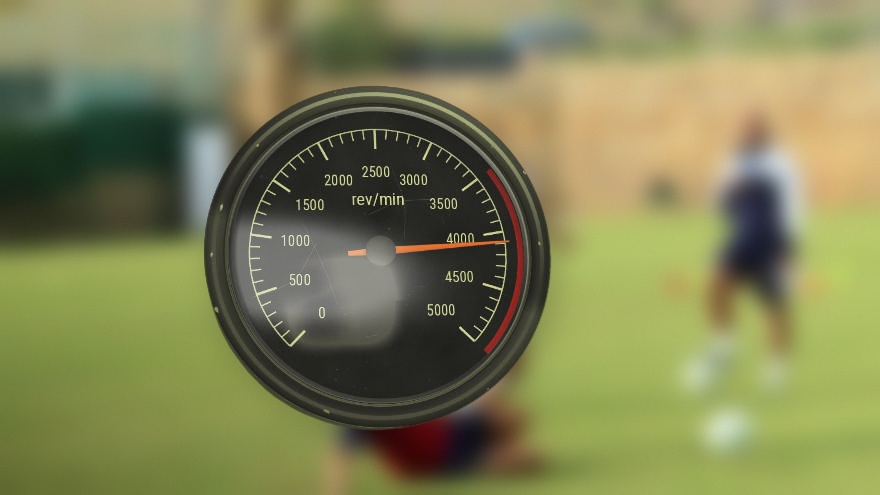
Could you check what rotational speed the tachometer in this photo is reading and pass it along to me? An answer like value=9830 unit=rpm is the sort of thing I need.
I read value=4100 unit=rpm
